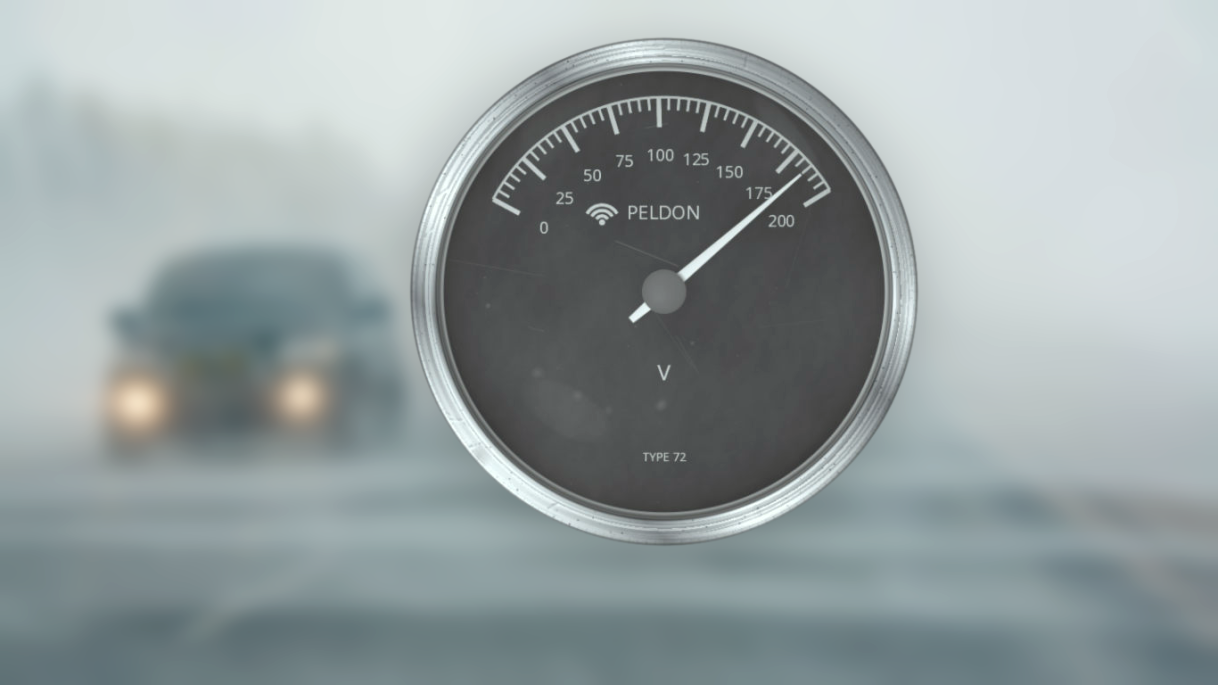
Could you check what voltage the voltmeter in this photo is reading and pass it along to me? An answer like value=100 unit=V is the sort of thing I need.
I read value=185 unit=V
